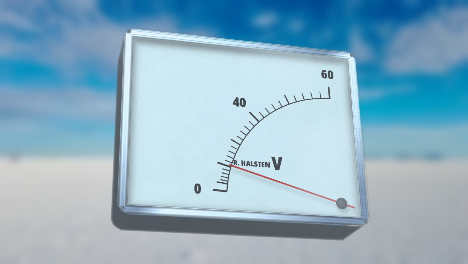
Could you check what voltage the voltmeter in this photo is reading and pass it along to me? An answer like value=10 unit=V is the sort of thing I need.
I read value=20 unit=V
